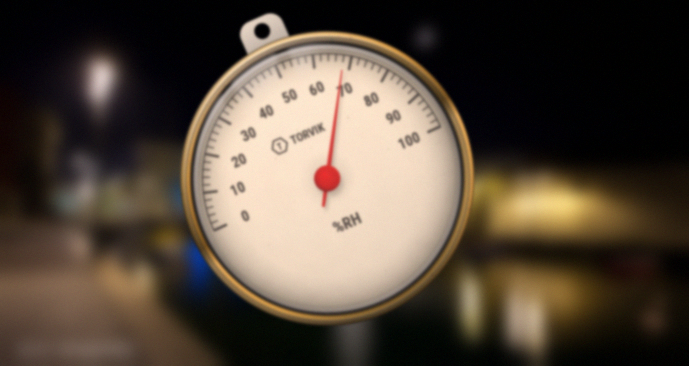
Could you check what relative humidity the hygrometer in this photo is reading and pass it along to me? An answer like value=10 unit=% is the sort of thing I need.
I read value=68 unit=%
